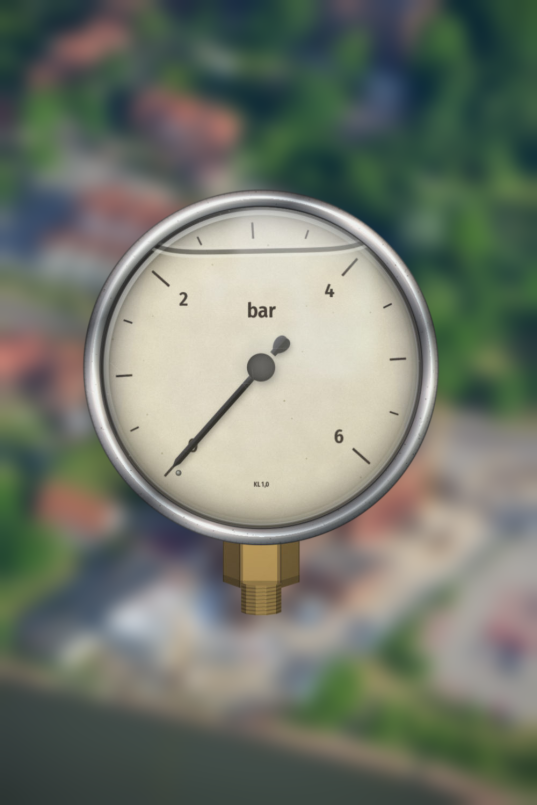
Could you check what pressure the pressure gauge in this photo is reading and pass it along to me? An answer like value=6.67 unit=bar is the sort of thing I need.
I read value=0 unit=bar
